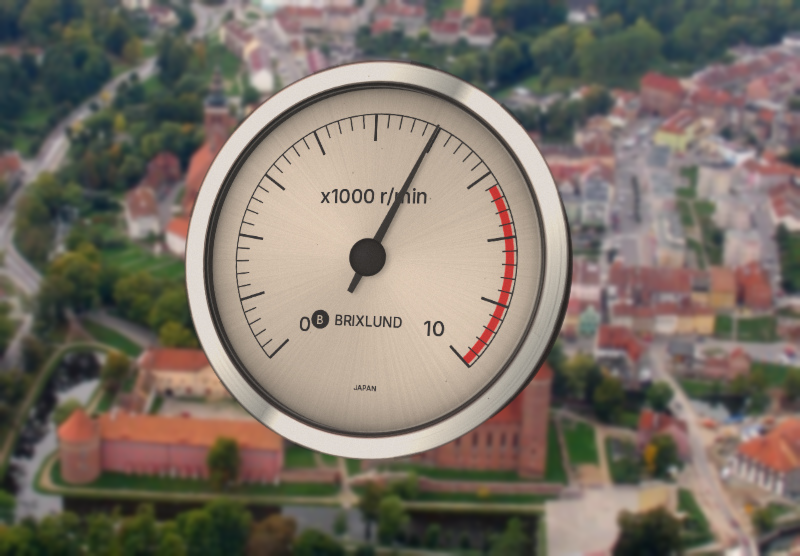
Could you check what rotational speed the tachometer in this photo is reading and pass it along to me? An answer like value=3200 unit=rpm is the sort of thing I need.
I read value=6000 unit=rpm
